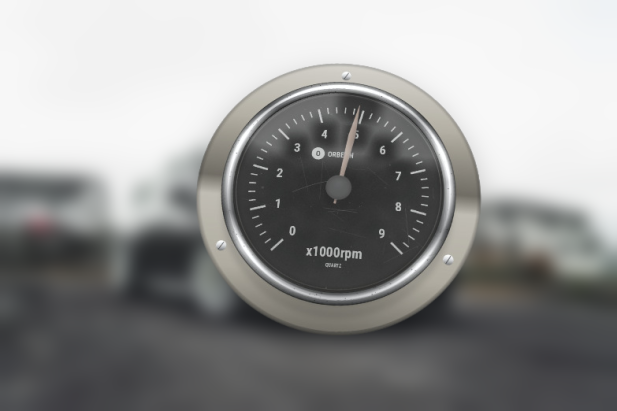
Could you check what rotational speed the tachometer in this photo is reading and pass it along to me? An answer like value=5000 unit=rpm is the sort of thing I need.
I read value=4900 unit=rpm
